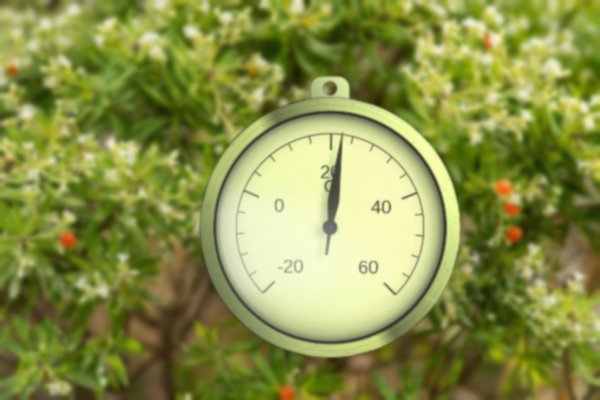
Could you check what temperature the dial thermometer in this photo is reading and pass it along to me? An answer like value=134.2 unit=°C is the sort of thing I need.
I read value=22 unit=°C
